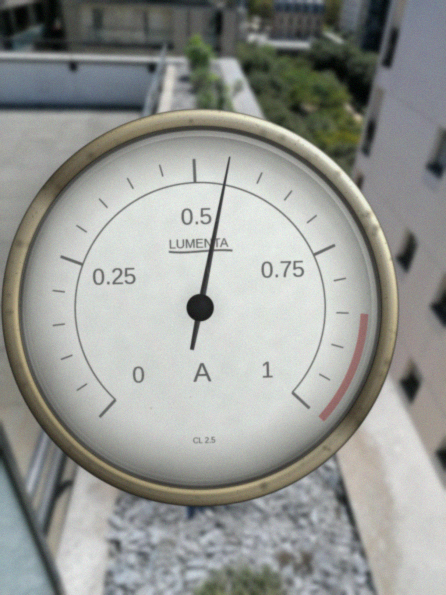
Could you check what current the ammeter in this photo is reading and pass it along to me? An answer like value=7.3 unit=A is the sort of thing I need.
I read value=0.55 unit=A
